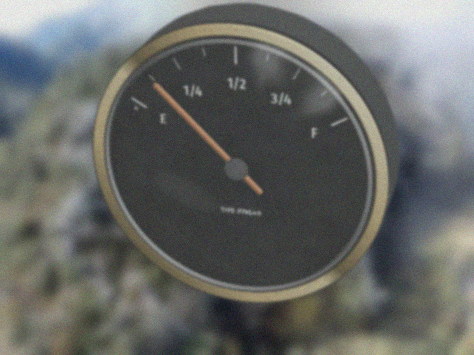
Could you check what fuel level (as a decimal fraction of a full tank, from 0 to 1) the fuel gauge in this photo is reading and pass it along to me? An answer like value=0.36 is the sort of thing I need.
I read value=0.125
